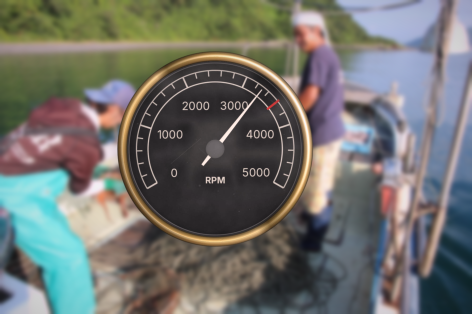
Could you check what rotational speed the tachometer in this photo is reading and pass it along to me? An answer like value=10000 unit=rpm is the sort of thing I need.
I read value=3300 unit=rpm
